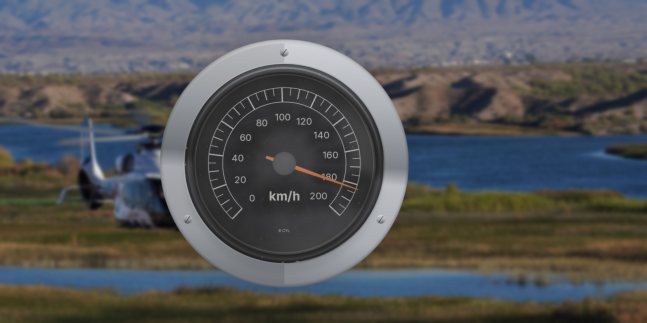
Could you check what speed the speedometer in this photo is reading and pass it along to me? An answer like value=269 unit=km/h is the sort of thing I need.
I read value=182.5 unit=km/h
